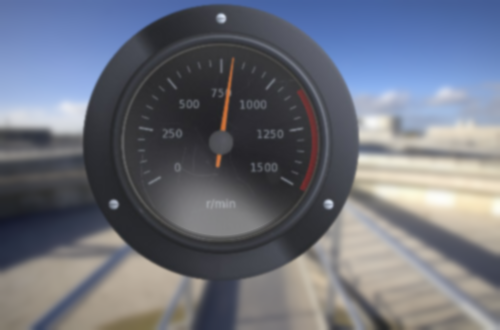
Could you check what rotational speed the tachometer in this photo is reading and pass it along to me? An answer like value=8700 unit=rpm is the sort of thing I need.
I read value=800 unit=rpm
